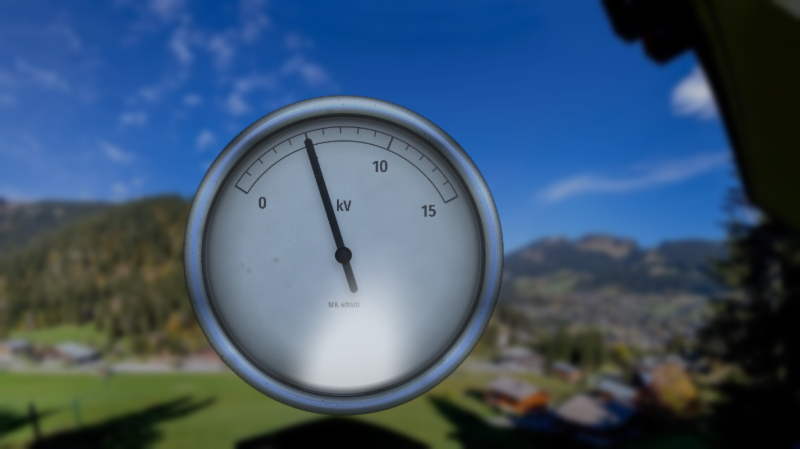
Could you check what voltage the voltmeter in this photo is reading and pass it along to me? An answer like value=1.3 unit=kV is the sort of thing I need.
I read value=5 unit=kV
